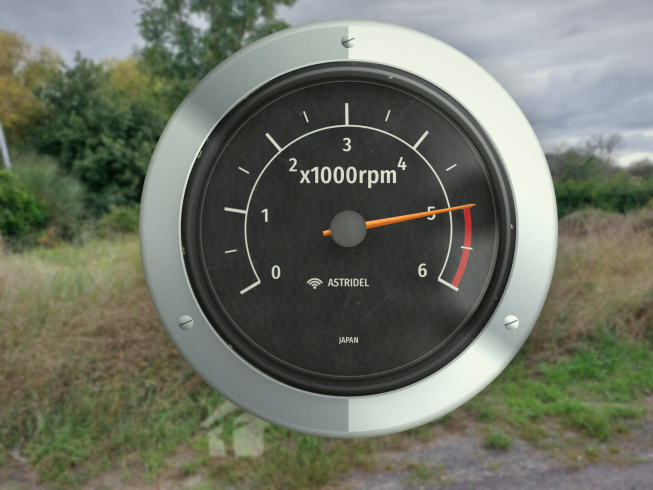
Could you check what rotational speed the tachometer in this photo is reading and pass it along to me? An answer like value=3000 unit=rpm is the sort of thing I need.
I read value=5000 unit=rpm
